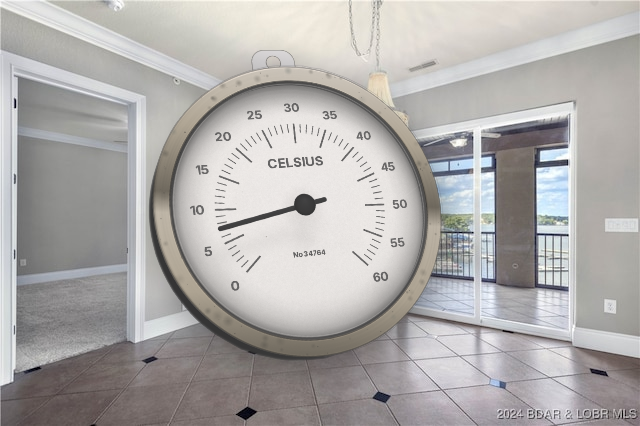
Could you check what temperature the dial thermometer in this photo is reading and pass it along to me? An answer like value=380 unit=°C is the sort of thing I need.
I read value=7 unit=°C
